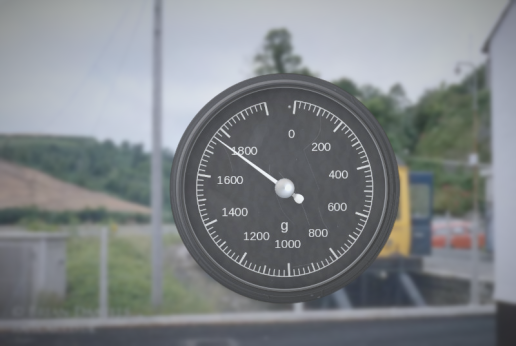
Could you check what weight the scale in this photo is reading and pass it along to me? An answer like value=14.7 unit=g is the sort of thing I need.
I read value=1760 unit=g
